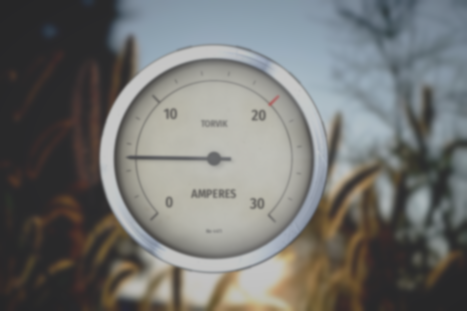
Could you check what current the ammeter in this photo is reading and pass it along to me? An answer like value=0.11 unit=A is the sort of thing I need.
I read value=5 unit=A
